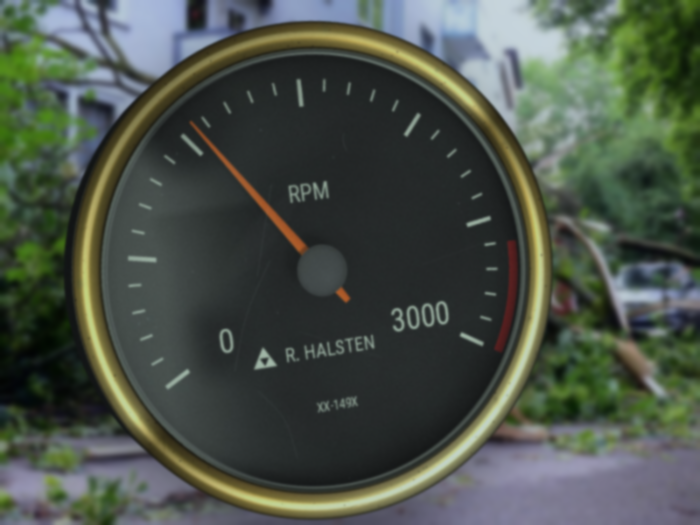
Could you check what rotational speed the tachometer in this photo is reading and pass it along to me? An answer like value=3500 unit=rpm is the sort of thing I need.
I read value=1050 unit=rpm
